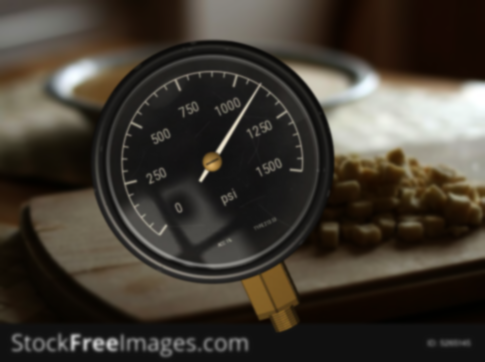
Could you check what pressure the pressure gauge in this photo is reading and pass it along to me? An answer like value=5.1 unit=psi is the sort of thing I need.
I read value=1100 unit=psi
